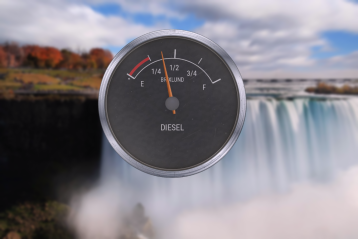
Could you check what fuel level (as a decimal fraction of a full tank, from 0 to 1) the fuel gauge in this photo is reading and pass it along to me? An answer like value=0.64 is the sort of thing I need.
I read value=0.375
